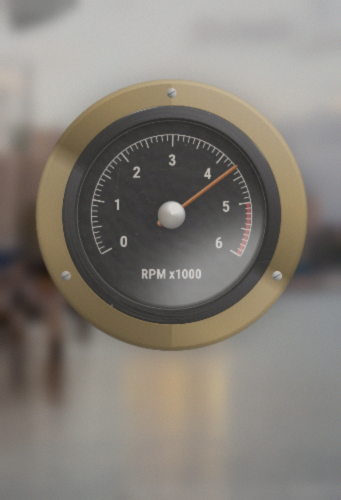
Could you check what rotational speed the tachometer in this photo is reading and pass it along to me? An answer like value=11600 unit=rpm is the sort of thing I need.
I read value=4300 unit=rpm
